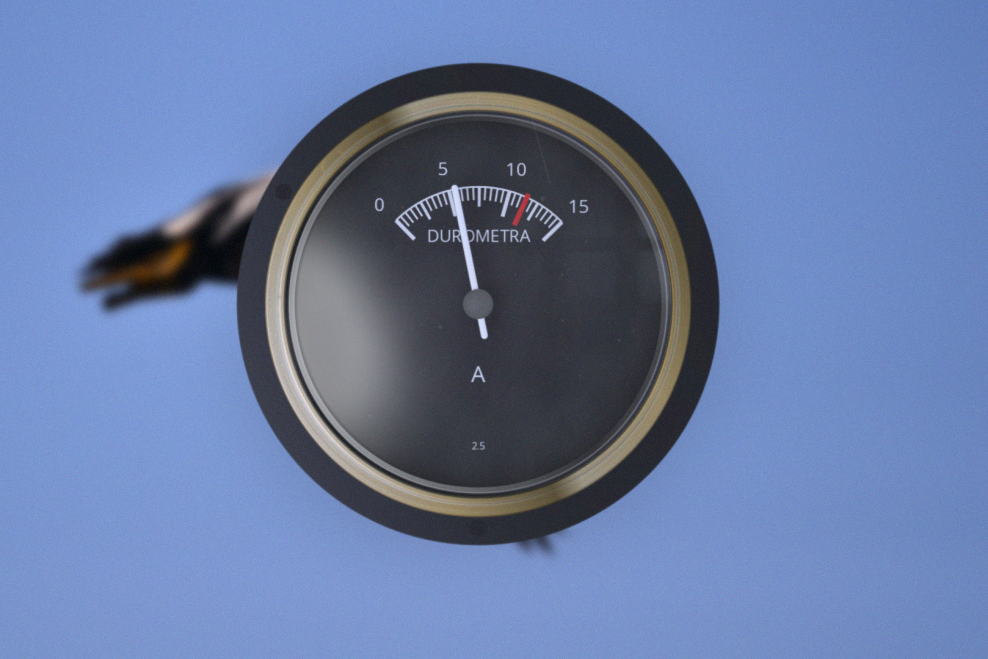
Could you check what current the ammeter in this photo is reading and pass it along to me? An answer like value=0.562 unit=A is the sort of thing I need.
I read value=5.5 unit=A
